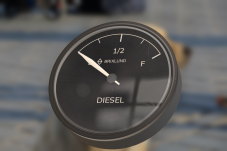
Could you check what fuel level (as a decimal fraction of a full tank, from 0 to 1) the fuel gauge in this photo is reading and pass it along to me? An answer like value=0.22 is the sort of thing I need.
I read value=0
